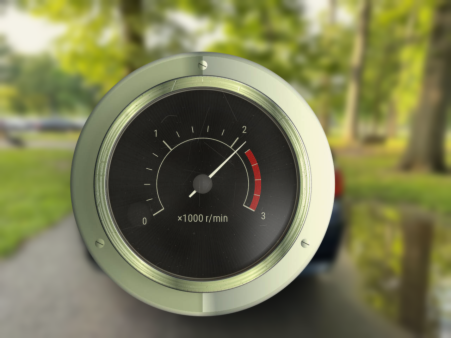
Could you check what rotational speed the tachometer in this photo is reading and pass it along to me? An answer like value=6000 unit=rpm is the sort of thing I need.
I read value=2100 unit=rpm
